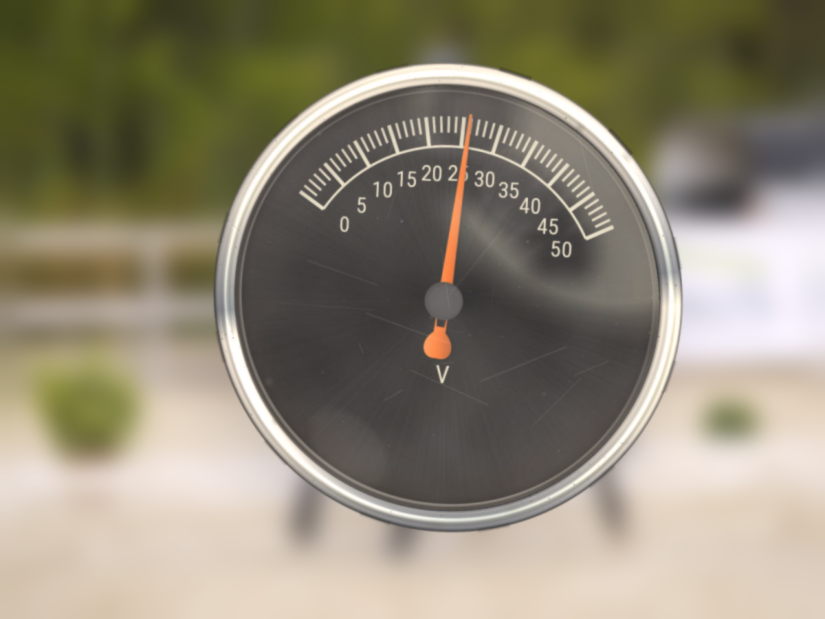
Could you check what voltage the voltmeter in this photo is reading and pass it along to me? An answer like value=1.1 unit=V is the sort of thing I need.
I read value=26 unit=V
